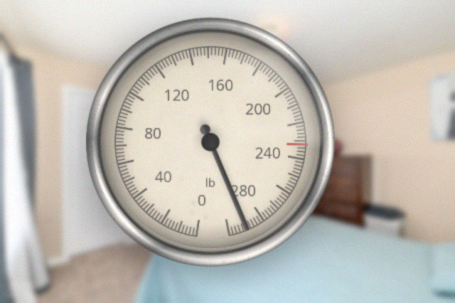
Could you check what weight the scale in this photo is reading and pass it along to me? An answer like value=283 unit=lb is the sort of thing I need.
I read value=290 unit=lb
